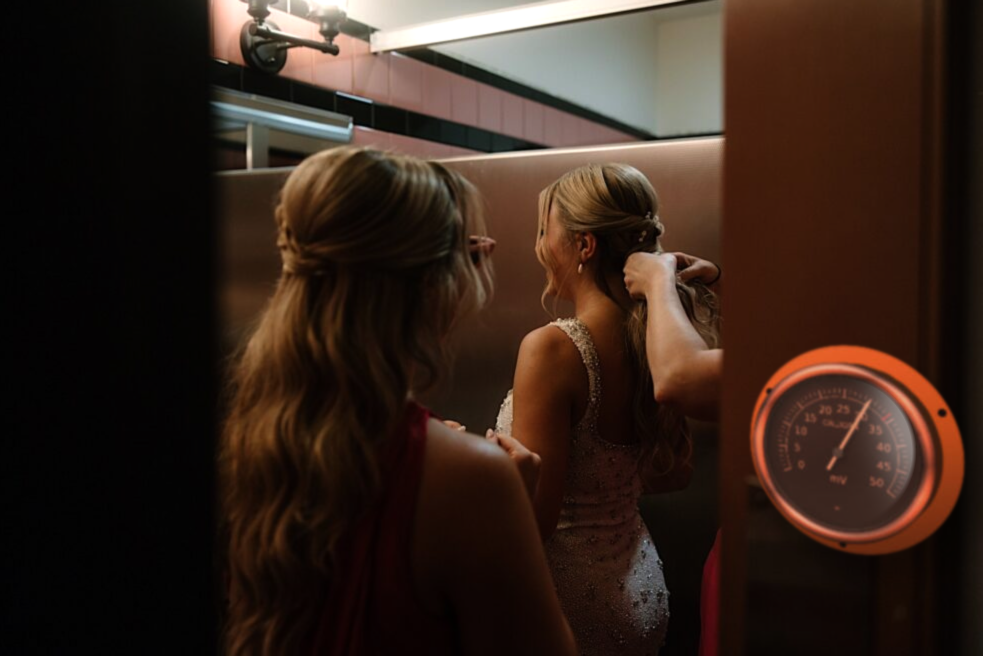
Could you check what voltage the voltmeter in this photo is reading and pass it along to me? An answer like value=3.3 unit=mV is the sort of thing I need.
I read value=30 unit=mV
